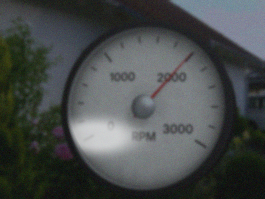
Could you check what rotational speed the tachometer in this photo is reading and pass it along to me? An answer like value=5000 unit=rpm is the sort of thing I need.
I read value=2000 unit=rpm
